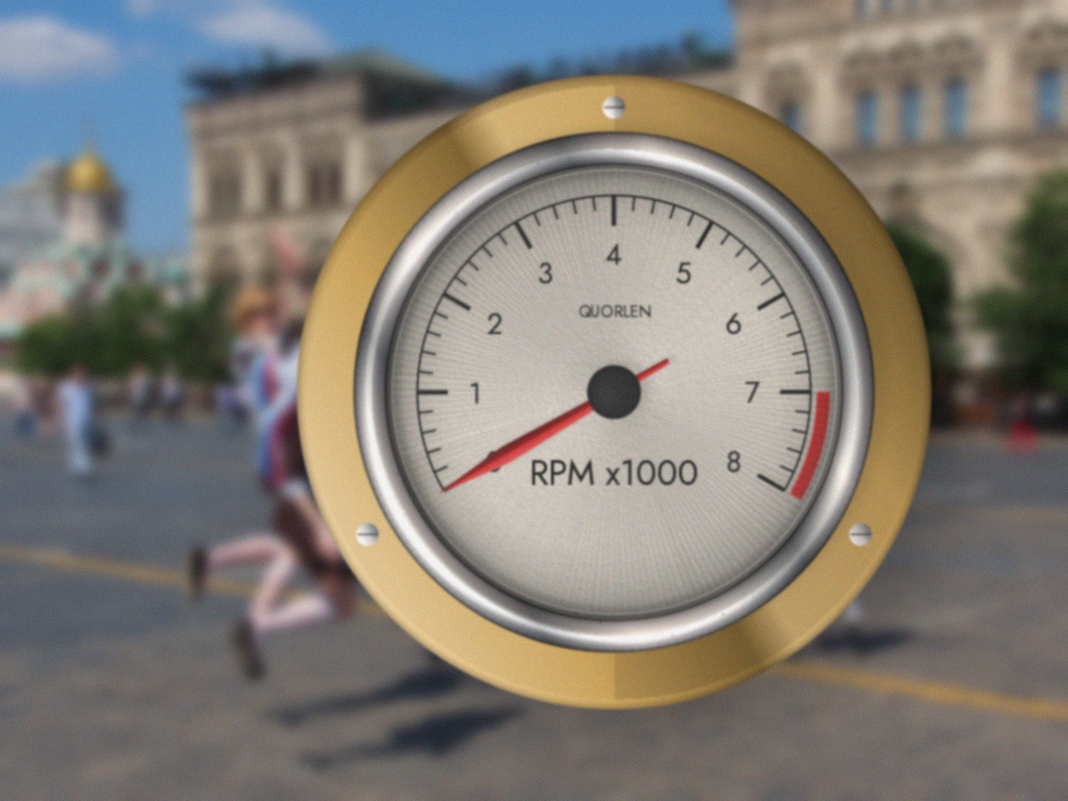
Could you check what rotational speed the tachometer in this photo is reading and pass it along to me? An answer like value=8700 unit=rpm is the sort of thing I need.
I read value=0 unit=rpm
